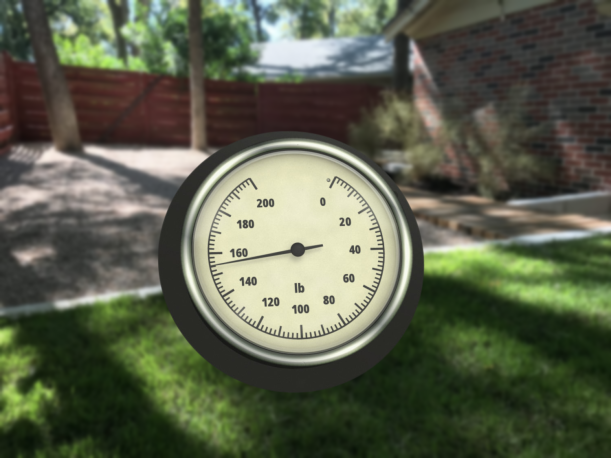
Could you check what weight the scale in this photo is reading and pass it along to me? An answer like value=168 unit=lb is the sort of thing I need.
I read value=154 unit=lb
